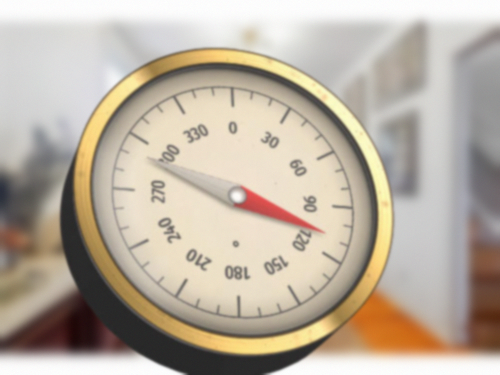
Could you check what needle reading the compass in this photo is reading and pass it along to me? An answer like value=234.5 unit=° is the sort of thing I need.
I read value=110 unit=°
